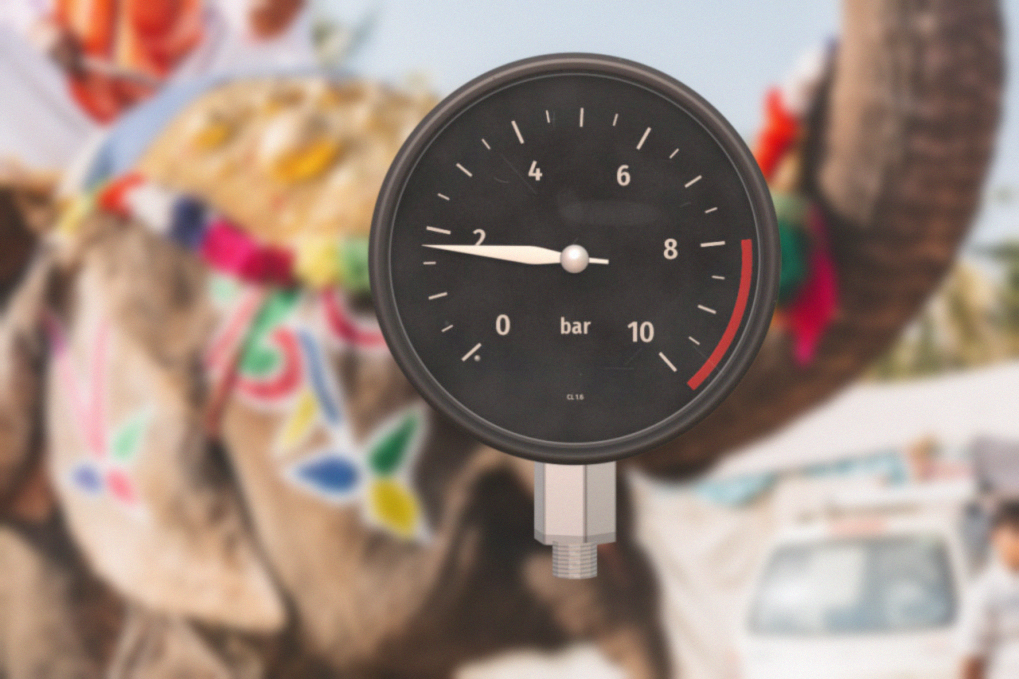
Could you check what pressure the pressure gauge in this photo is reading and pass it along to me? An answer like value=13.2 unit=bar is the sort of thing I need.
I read value=1.75 unit=bar
